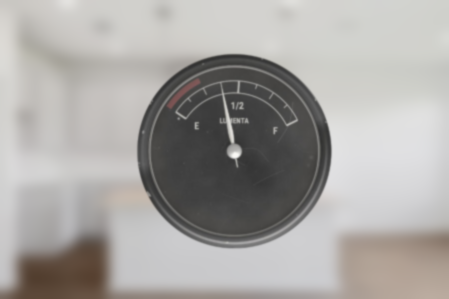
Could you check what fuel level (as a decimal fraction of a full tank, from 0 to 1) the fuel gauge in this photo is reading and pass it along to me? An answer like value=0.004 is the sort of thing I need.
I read value=0.375
